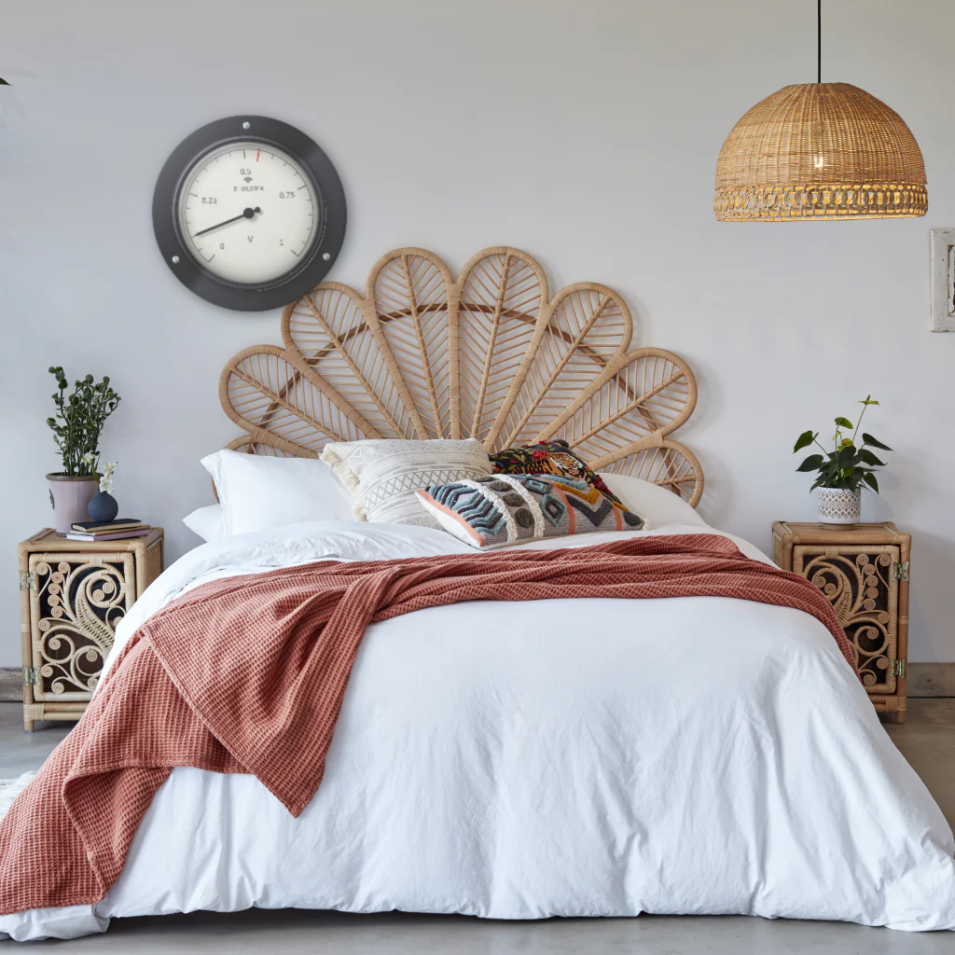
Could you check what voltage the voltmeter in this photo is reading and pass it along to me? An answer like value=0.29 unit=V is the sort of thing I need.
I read value=0.1 unit=V
